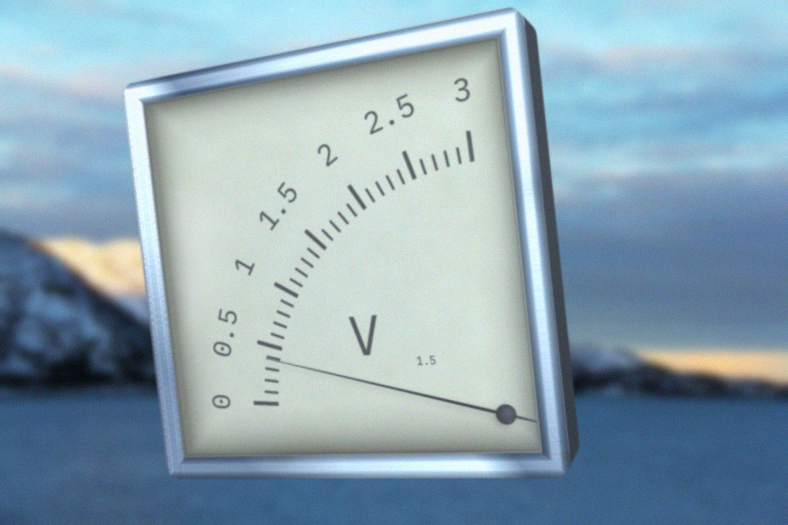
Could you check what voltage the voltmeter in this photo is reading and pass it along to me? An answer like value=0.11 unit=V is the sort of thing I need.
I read value=0.4 unit=V
